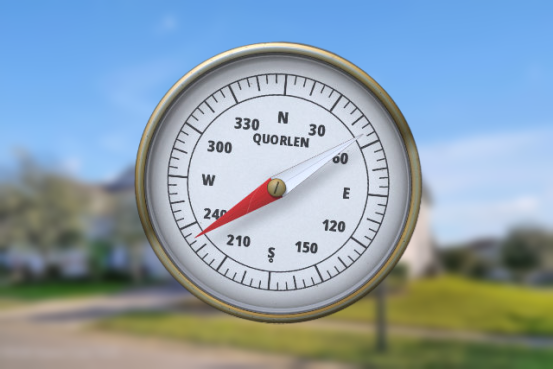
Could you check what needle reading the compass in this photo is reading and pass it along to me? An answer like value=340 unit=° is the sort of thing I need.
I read value=232.5 unit=°
